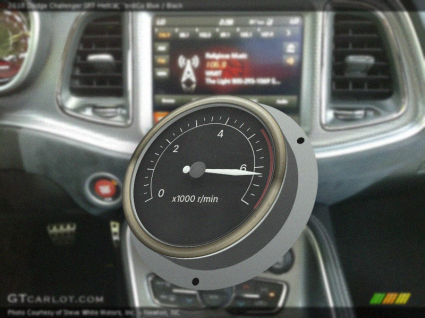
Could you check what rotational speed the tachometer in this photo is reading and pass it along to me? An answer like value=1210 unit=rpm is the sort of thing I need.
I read value=6250 unit=rpm
